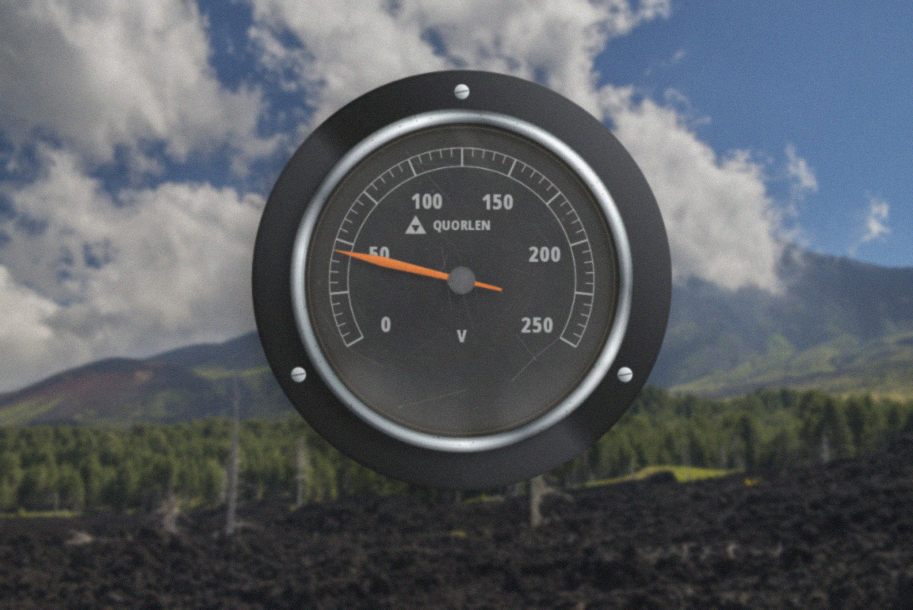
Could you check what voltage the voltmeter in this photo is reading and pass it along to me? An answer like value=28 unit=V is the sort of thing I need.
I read value=45 unit=V
